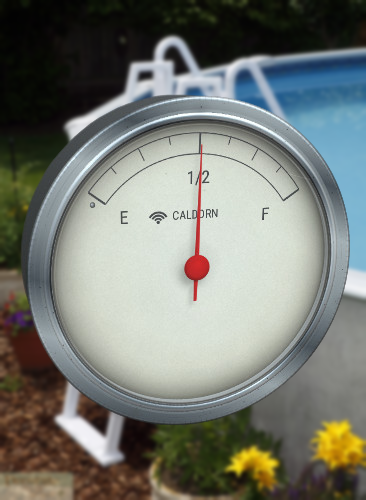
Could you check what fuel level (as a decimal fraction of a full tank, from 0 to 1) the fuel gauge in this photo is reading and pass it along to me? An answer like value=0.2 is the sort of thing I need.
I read value=0.5
